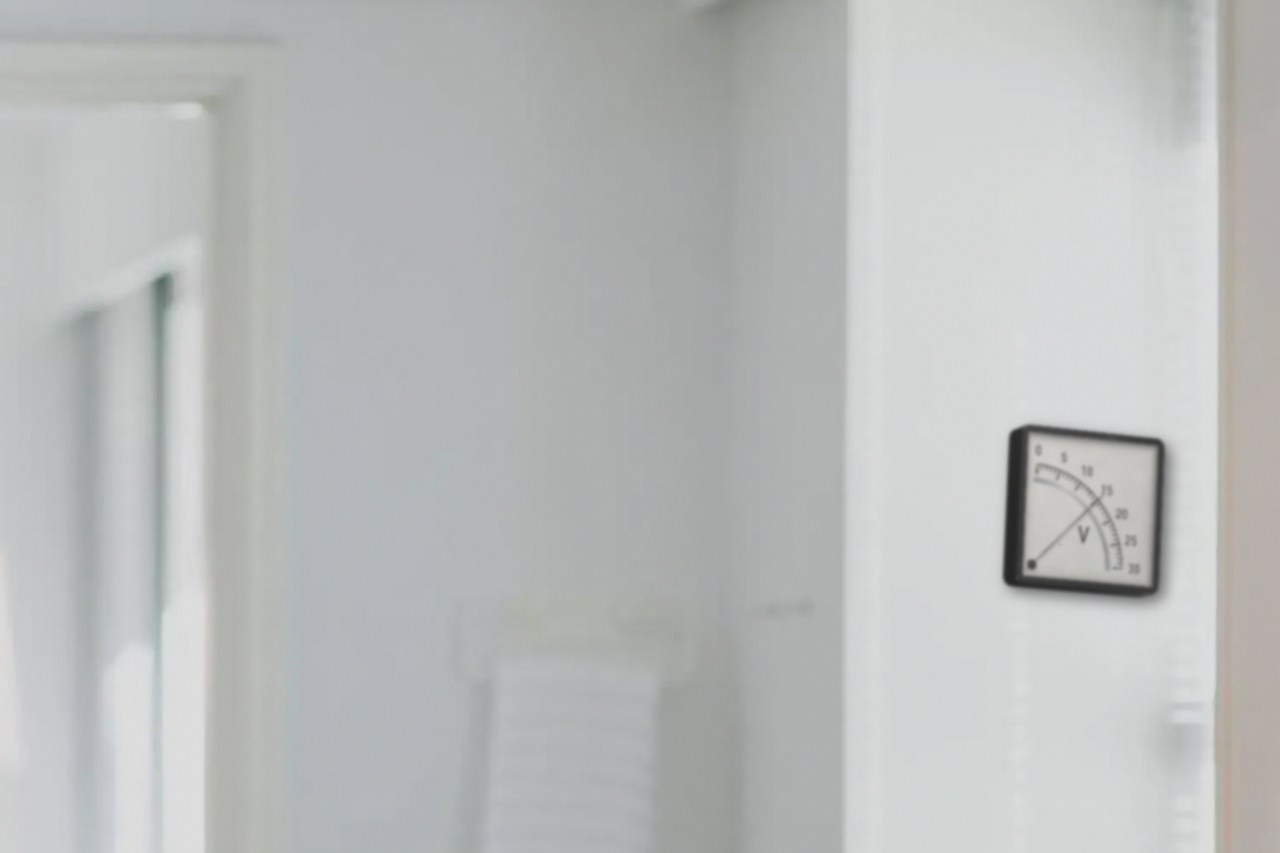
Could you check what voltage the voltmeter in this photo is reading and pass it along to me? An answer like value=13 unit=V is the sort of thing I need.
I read value=15 unit=V
